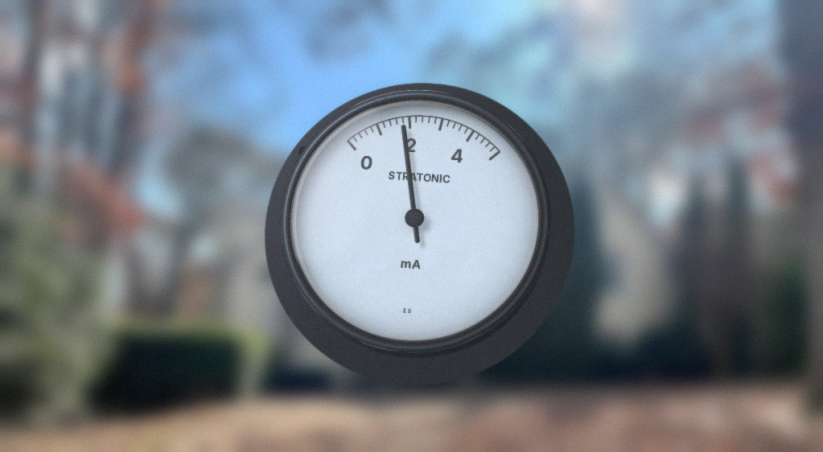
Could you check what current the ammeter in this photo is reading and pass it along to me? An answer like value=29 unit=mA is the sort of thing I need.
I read value=1.8 unit=mA
